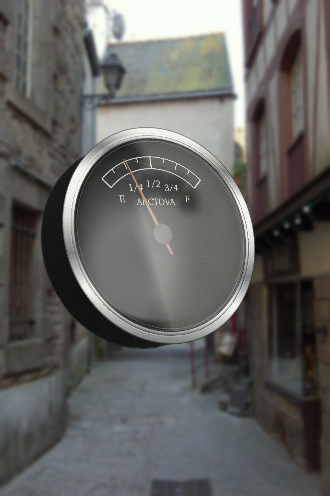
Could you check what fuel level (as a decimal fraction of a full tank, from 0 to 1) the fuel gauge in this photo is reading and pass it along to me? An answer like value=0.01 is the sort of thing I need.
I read value=0.25
